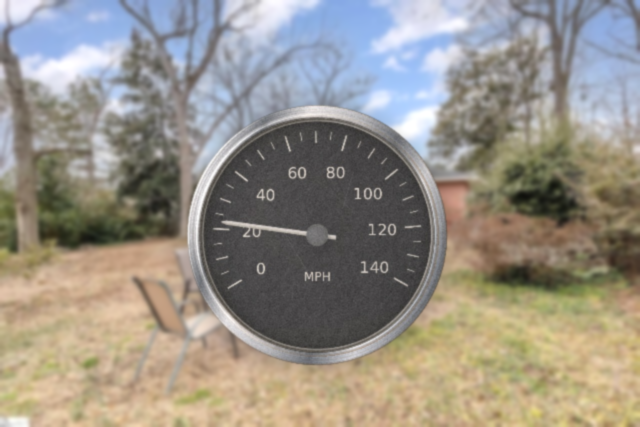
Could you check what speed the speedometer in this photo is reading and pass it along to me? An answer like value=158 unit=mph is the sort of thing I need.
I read value=22.5 unit=mph
